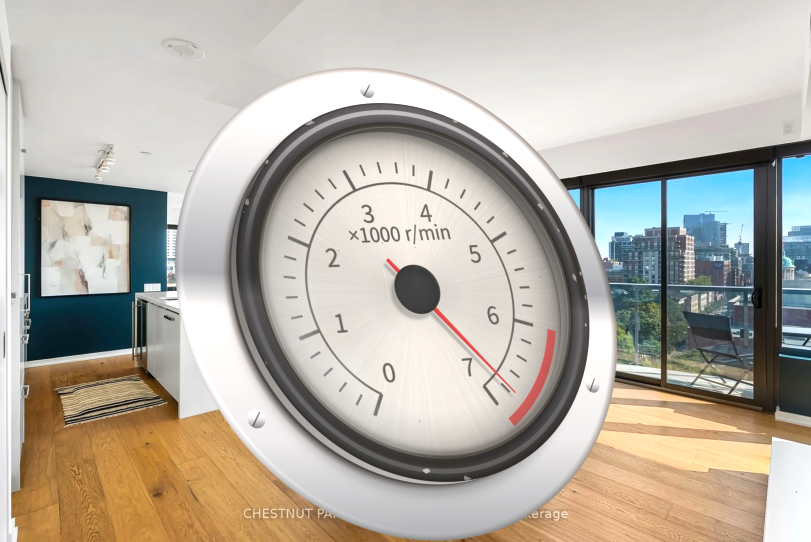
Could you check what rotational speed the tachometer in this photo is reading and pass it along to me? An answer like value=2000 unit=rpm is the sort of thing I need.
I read value=6800 unit=rpm
